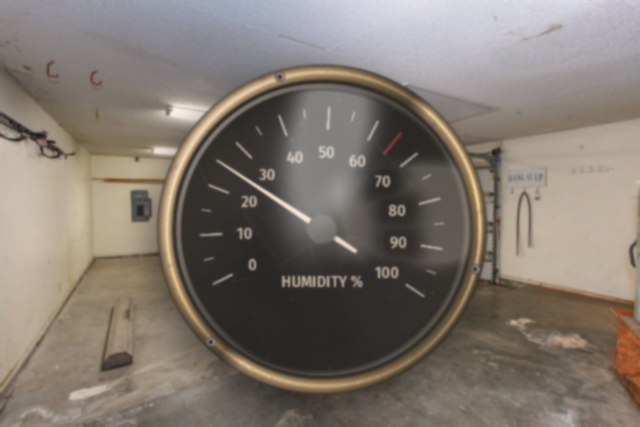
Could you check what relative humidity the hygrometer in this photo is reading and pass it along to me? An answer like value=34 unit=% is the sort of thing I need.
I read value=25 unit=%
